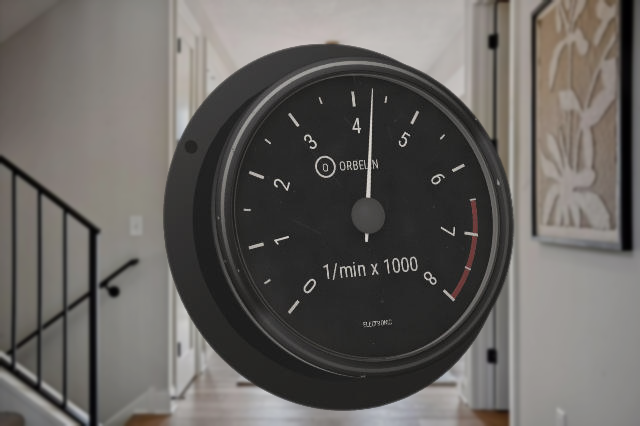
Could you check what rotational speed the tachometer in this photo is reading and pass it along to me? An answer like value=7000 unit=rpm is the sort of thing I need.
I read value=4250 unit=rpm
